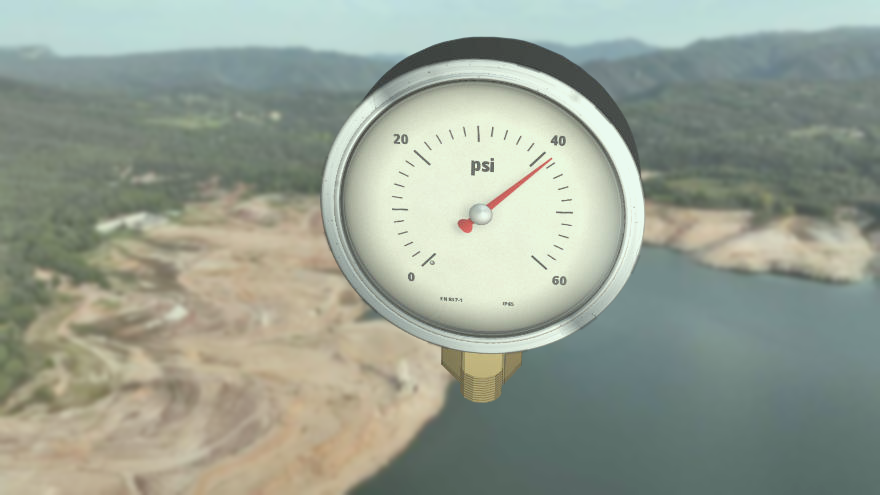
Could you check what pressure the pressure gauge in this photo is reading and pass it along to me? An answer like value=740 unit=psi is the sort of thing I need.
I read value=41 unit=psi
